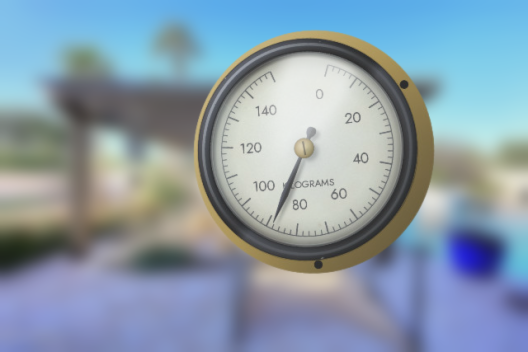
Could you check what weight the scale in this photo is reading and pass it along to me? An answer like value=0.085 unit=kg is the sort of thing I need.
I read value=88 unit=kg
